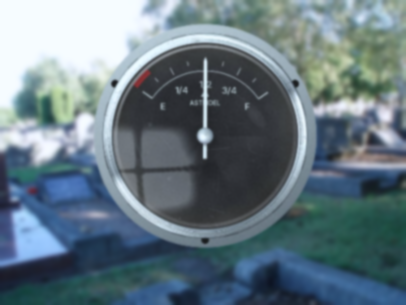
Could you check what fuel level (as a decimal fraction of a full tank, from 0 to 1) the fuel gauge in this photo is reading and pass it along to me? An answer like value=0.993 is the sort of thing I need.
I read value=0.5
